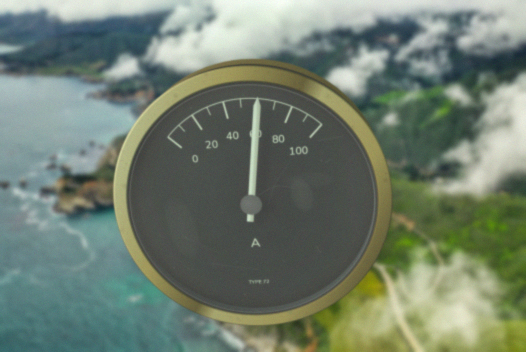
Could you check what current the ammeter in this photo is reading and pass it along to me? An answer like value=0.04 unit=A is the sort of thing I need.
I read value=60 unit=A
